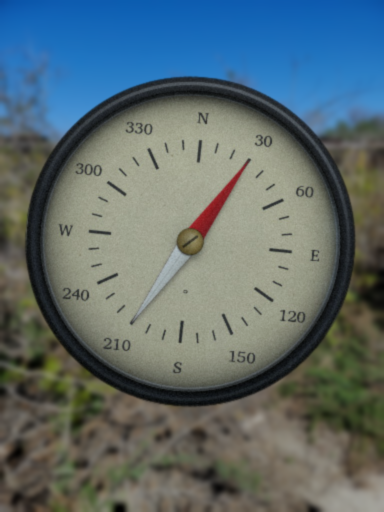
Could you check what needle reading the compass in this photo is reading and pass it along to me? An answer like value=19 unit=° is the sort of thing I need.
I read value=30 unit=°
